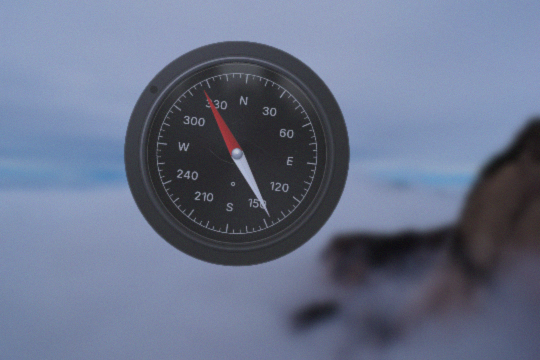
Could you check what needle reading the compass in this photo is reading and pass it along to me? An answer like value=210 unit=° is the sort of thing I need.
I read value=325 unit=°
